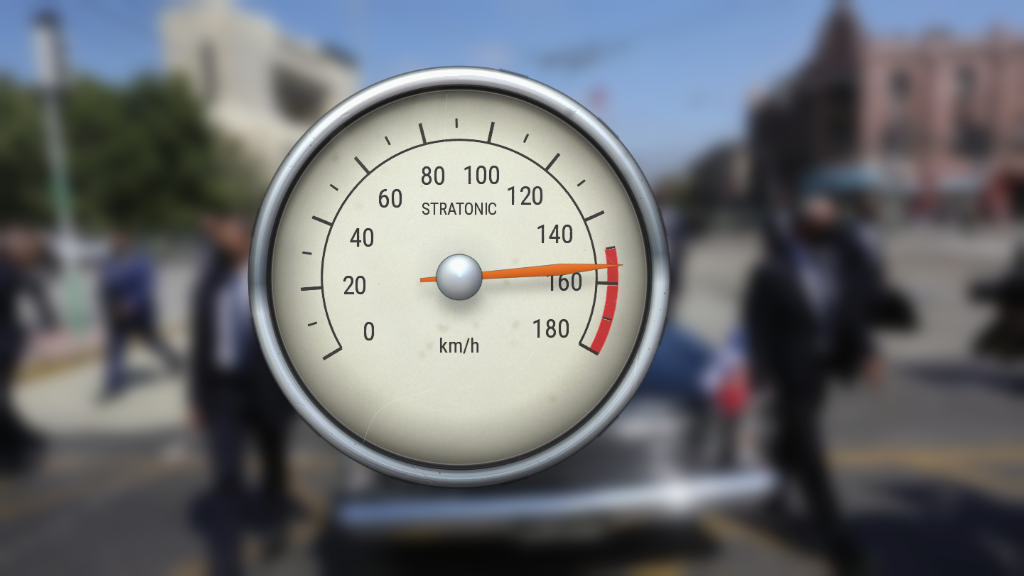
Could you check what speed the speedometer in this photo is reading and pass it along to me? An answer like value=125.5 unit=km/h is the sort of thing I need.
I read value=155 unit=km/h
